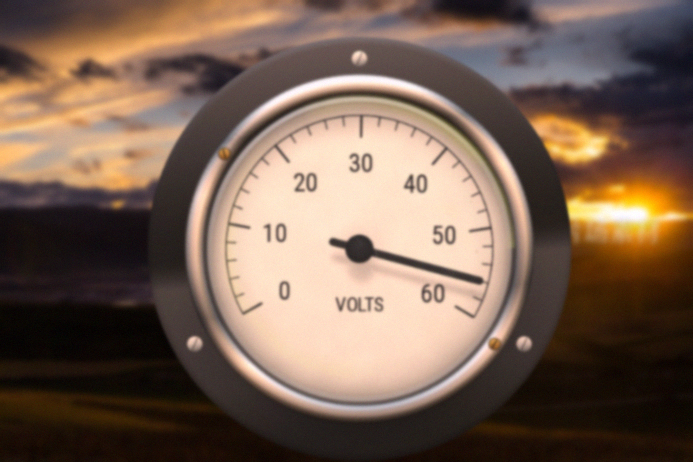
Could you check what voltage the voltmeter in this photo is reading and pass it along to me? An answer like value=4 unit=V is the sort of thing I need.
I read value=56 unit=V
